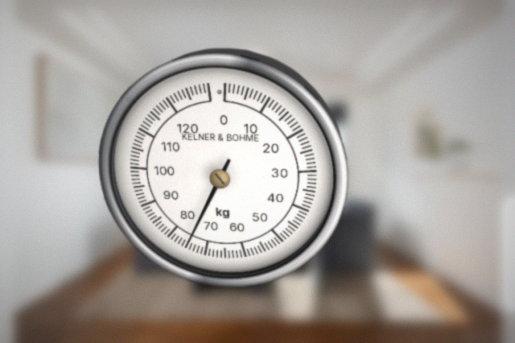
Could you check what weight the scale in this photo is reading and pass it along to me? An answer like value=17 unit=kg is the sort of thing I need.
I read value=75 unit=kg
